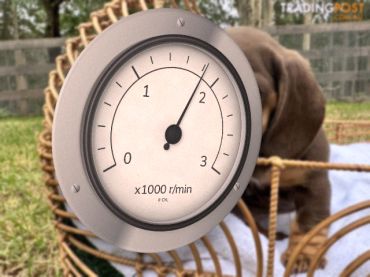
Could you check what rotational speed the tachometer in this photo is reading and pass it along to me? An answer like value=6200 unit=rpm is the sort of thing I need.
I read value=1800 unit=rpm
